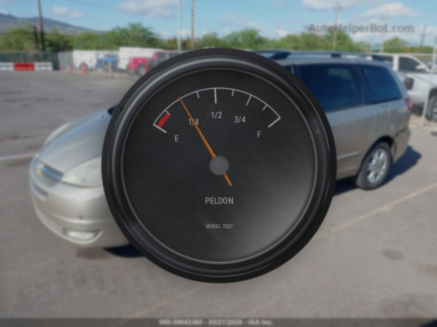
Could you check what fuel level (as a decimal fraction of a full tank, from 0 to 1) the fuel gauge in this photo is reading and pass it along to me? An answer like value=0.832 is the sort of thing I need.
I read value=0.25
